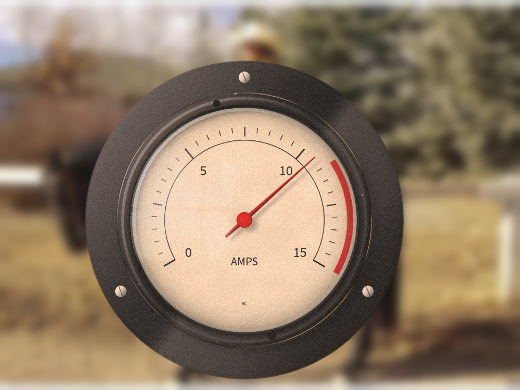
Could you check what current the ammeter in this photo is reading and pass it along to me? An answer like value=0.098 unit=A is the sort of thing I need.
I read value=10.5 unit=A
